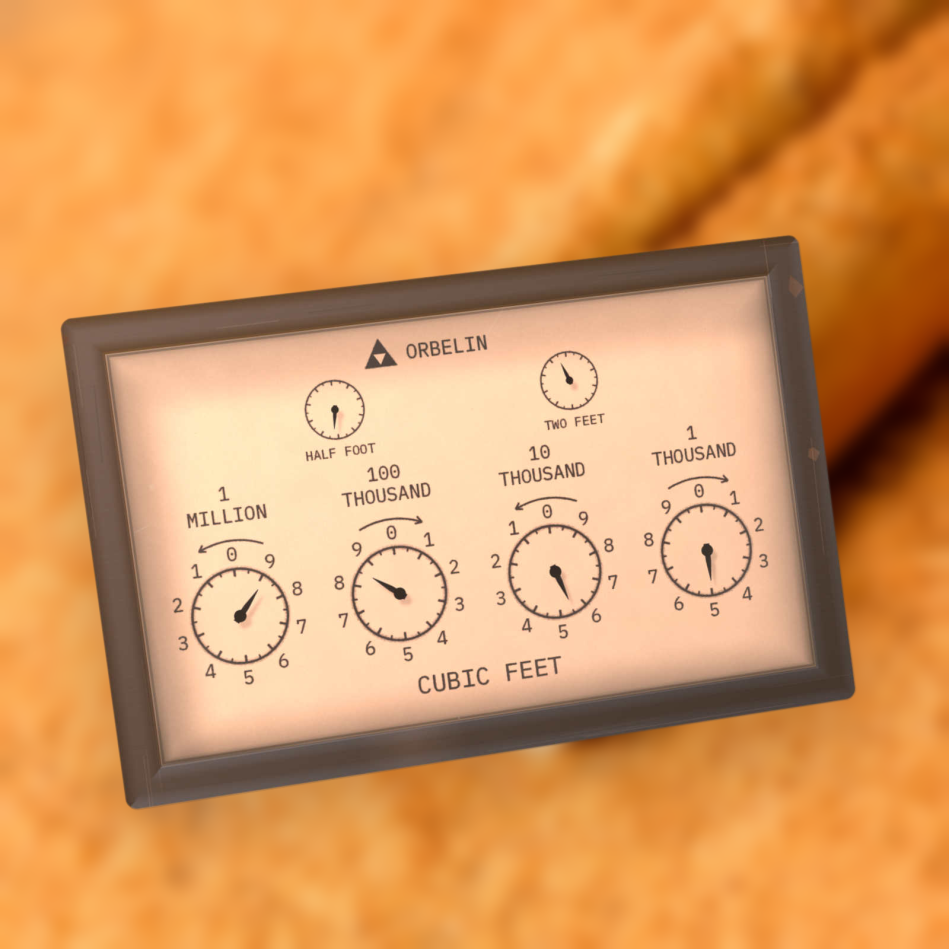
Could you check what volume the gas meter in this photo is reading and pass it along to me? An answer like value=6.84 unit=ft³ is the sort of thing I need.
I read value=885500 unit=ft³
